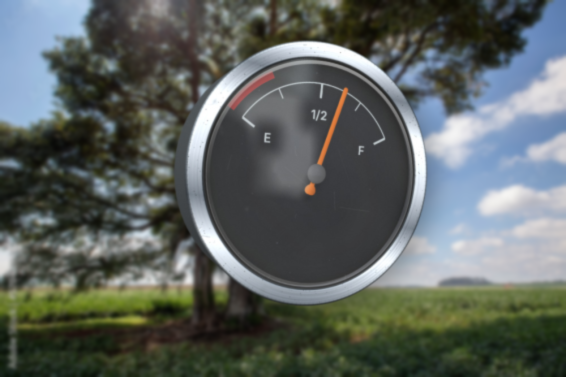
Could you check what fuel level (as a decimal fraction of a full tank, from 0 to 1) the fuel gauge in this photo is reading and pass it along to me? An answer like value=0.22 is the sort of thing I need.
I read value=0.625
